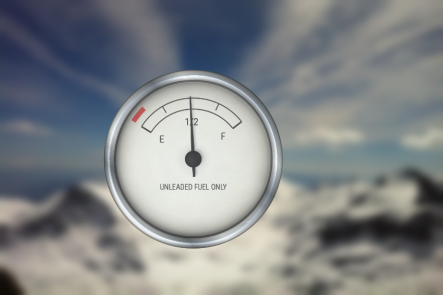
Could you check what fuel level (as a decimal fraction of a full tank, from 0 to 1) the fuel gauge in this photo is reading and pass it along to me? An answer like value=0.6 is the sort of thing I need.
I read value=0.5
